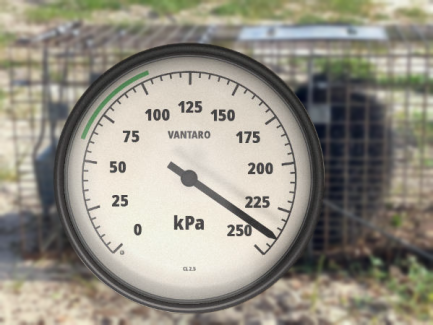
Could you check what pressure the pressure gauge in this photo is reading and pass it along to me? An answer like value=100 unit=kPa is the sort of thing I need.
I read value=240 unit=kPa
